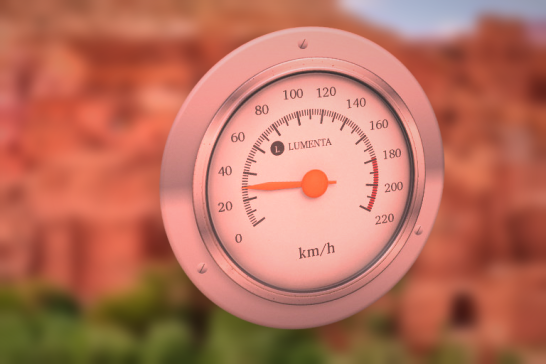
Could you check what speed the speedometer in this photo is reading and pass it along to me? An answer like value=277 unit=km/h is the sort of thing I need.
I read value=30 unit=km/h
